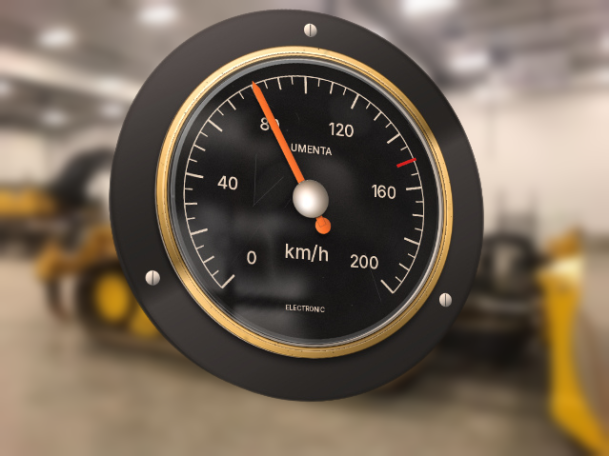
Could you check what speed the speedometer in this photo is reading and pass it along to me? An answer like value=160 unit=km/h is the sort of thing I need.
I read value=80 unit=km/h
